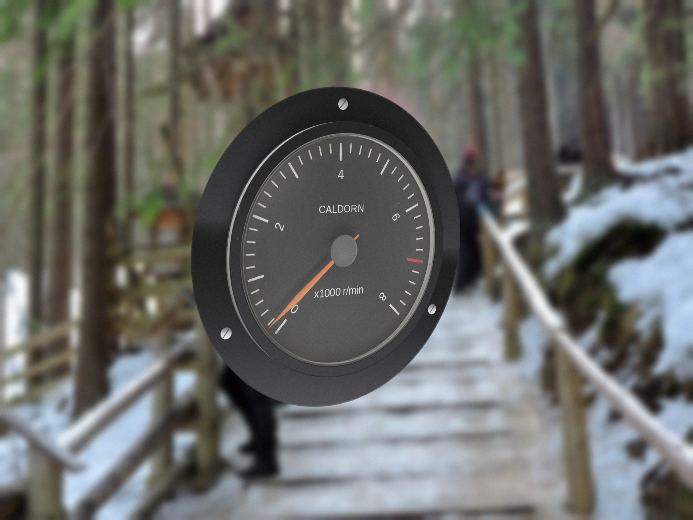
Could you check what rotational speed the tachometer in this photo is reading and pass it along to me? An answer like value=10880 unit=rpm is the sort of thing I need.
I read value=200 unit=rpm
